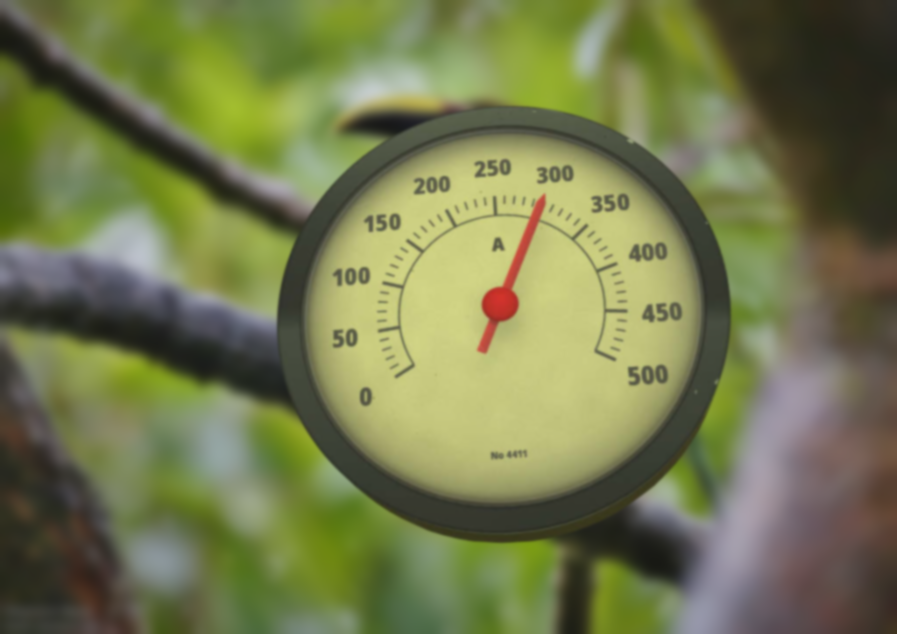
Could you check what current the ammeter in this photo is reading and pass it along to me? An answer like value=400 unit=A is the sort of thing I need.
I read value=300 unit=A
